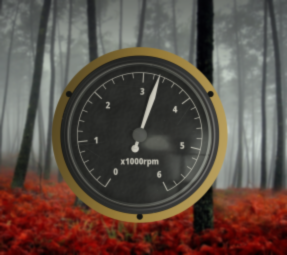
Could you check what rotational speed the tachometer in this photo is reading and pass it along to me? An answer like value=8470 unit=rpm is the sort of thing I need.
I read value=3300 unit=rpm
